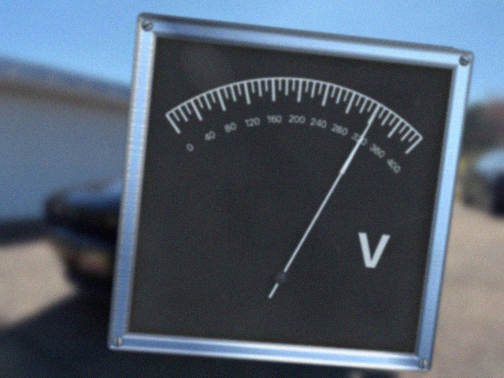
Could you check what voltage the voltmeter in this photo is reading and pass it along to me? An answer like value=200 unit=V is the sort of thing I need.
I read value=320 unit=V
